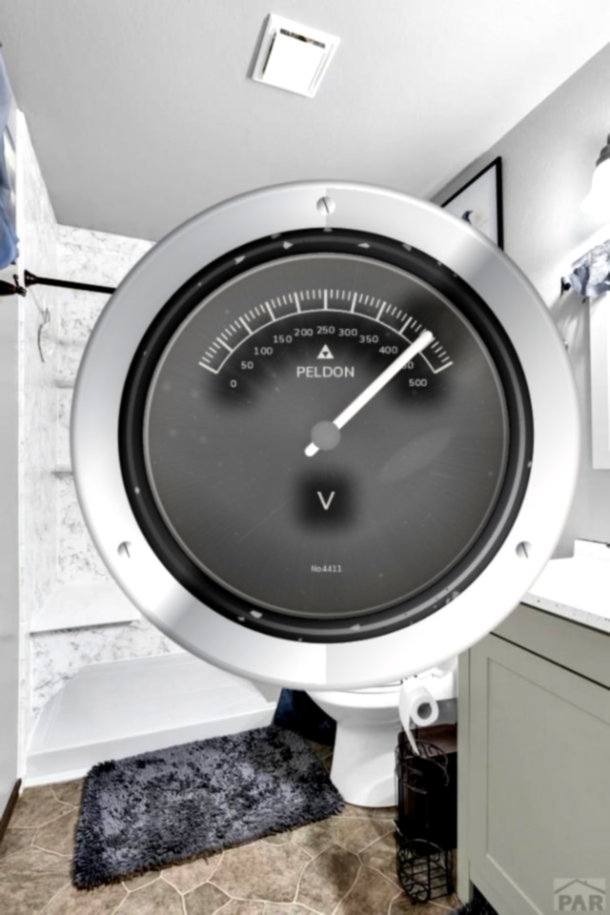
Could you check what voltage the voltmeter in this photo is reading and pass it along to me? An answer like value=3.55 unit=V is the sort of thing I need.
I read value=440 unit=V
